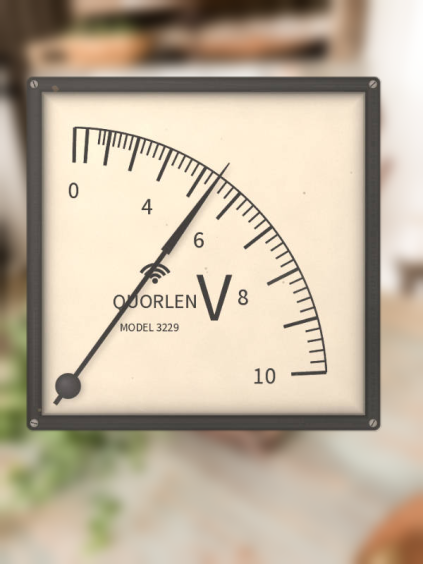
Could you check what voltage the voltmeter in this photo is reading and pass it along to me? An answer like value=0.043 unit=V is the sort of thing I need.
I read value=5.4 unit=V
